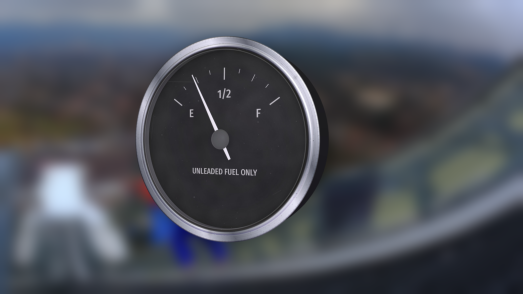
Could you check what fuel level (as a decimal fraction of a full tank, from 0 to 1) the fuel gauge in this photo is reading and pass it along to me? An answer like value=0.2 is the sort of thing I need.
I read value=0.25
